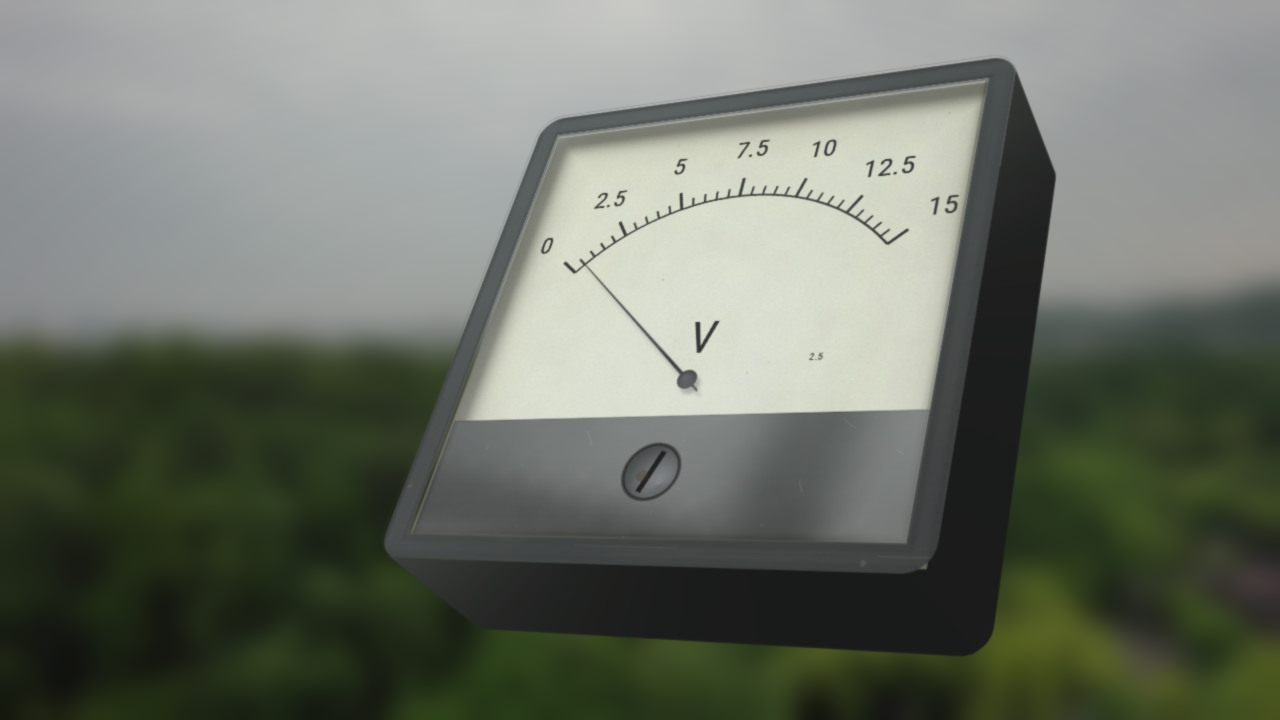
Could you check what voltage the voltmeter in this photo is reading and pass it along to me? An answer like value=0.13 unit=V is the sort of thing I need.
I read value=0.5 unit=V
